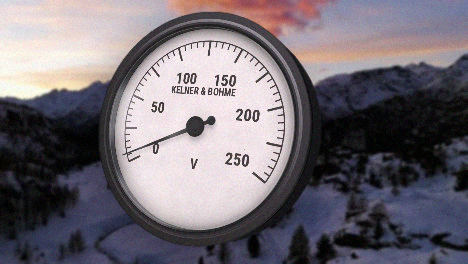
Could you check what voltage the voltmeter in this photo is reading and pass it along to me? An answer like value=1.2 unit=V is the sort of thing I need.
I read value=5 unit=V
